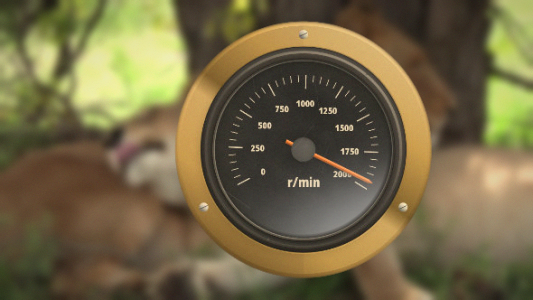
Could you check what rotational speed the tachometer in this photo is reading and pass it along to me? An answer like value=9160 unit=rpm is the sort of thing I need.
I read value=1950 unit=rpm
